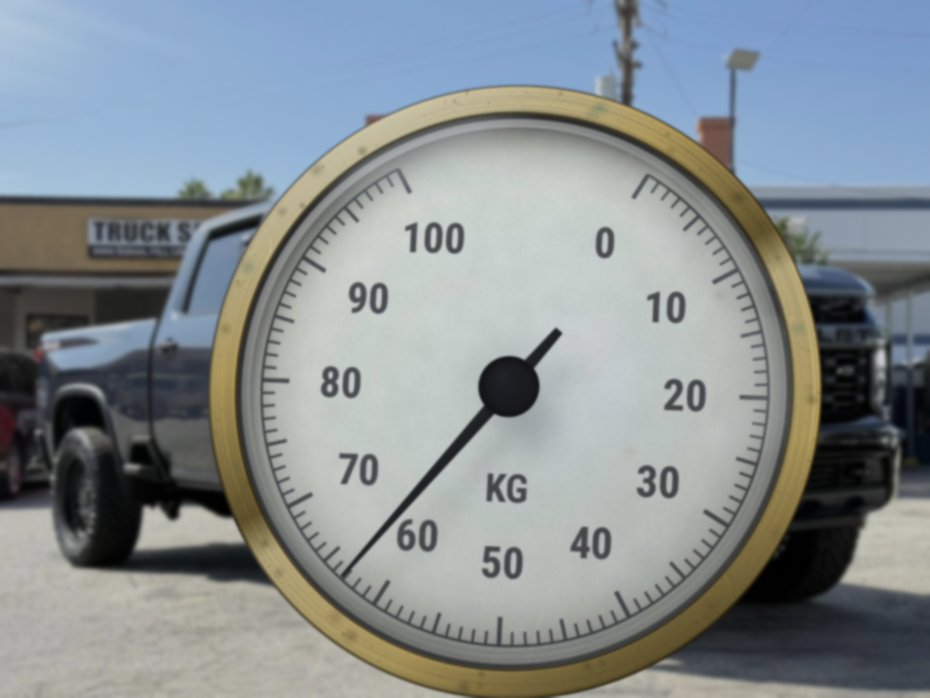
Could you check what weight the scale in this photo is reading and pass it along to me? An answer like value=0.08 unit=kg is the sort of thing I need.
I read value=63 unit=kg
